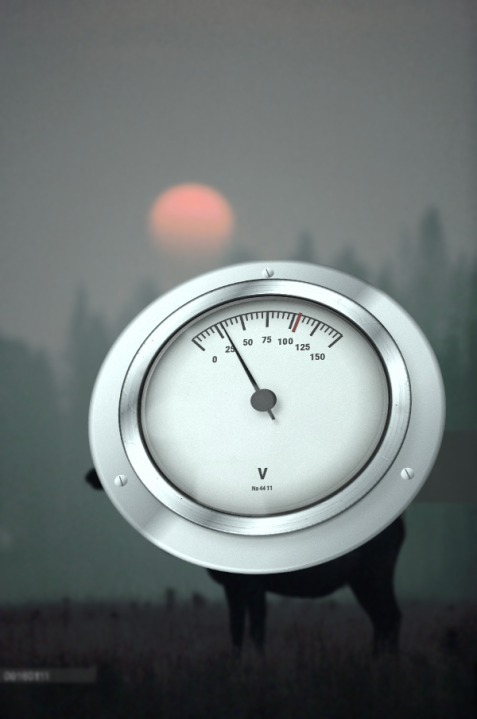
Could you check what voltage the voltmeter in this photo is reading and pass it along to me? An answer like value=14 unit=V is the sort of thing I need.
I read value=30 unit=V
